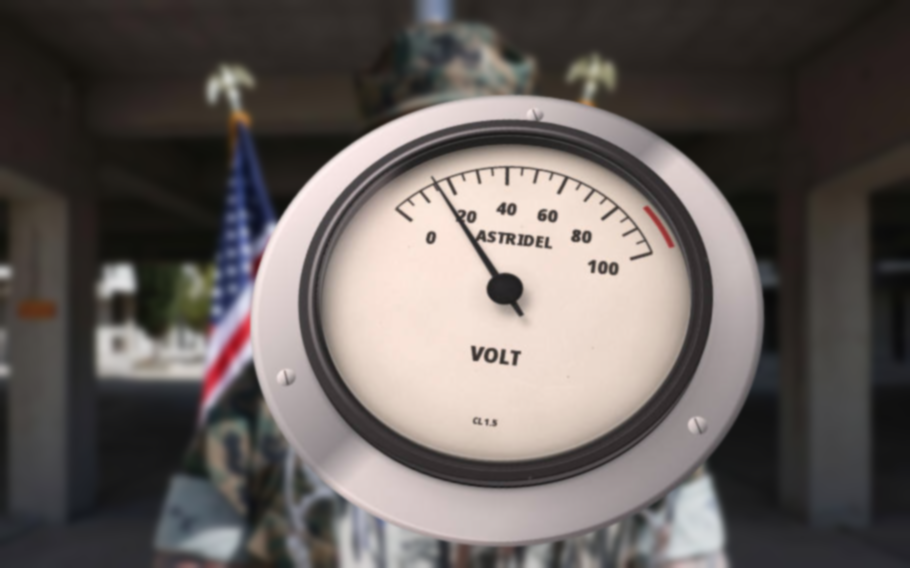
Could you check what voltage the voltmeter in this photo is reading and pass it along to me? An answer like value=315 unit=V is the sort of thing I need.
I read value=15 unit=V
